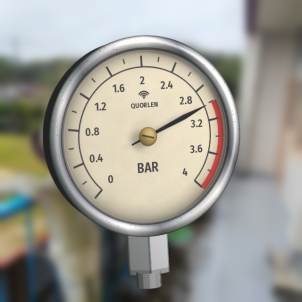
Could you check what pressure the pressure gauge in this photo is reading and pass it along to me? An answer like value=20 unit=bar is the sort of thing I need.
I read value=3 unit=bar
